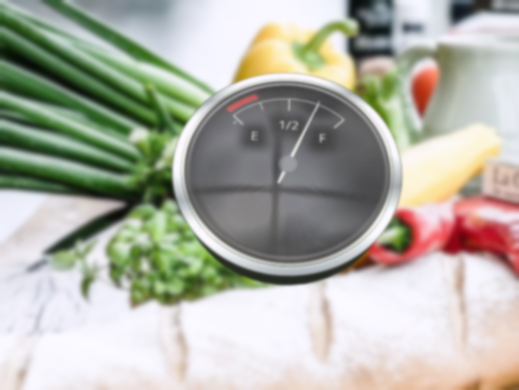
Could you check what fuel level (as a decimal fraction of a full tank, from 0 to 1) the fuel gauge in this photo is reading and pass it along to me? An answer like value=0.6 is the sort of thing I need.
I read value=0.75
